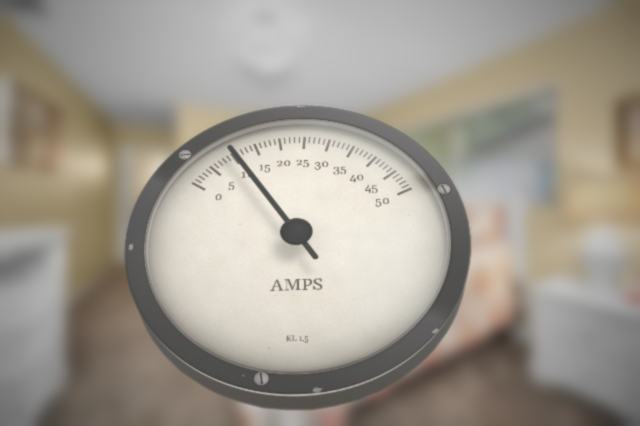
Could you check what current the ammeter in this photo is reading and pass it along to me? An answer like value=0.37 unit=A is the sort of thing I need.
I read value=10 unit=A
